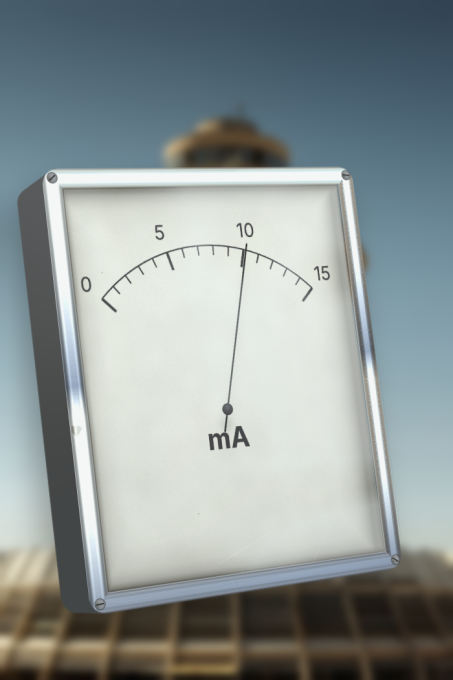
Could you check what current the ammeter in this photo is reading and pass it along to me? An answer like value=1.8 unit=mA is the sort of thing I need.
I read value=10 unit=mA
